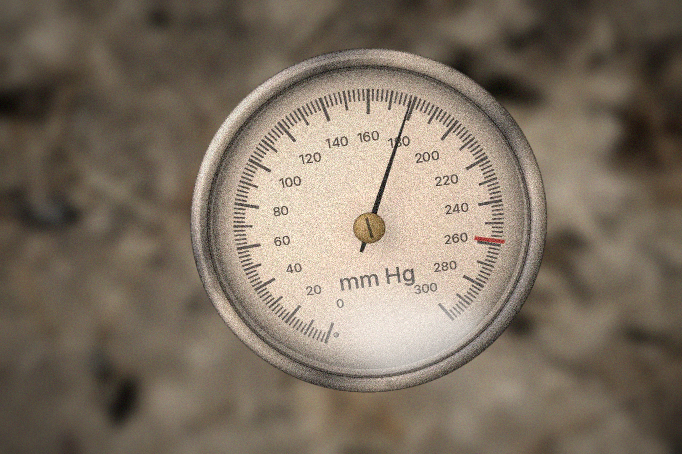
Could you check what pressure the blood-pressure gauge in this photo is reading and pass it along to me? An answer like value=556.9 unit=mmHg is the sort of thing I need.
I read value=178 unit=mmHg
